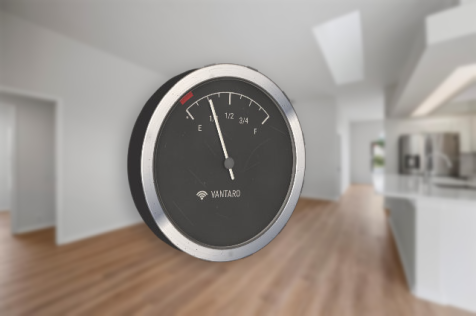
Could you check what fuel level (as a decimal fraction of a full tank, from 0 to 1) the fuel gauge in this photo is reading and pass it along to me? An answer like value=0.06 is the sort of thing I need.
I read value=0.25
